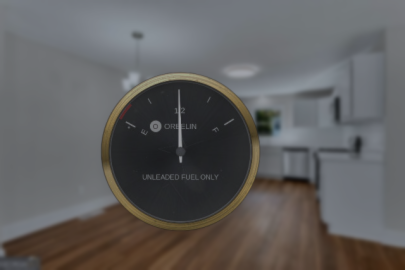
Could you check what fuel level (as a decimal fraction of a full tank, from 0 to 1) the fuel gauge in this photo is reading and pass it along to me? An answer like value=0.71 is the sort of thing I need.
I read value=0.5
